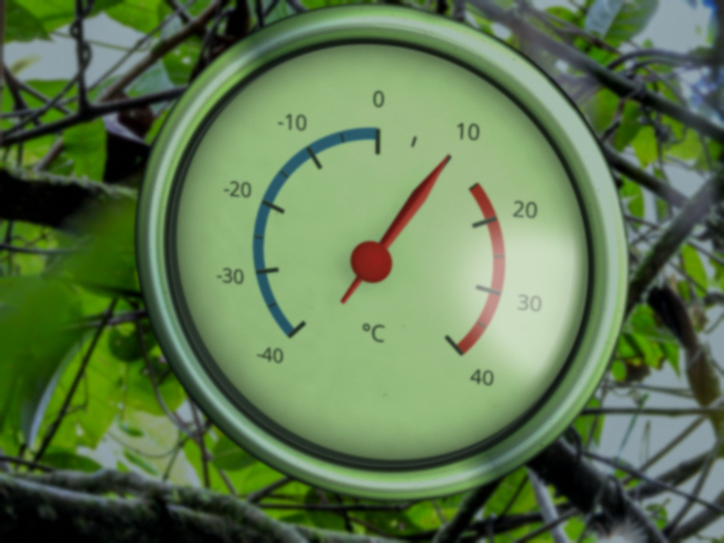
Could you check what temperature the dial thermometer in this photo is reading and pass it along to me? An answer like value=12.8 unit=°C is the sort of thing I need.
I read value=10 unit=°C
